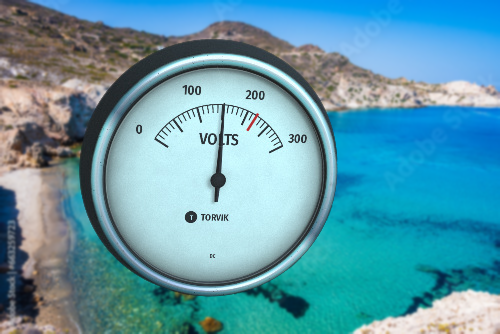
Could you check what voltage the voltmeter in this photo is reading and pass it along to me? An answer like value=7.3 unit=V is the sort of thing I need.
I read value=150 unit=V
